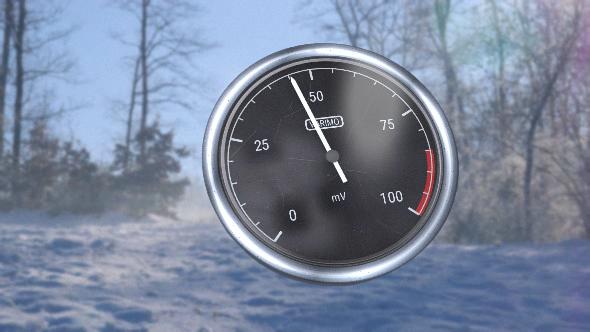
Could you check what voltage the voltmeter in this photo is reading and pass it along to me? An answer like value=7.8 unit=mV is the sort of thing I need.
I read value=45 unit=mV
